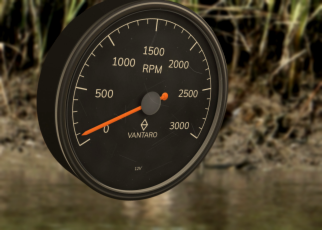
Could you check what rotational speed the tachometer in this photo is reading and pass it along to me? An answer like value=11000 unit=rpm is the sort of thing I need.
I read value=100 unit=rpm
